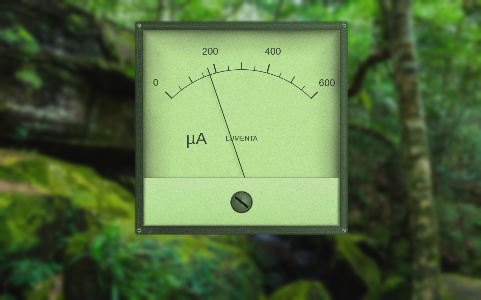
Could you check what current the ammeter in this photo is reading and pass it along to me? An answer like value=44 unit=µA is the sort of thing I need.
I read value=175 unit=µA
